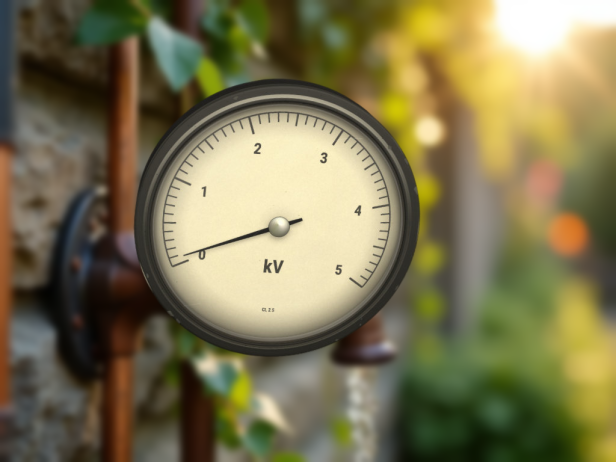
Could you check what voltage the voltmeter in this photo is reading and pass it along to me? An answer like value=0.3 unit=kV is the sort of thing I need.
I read value=0.1 unit=kV
